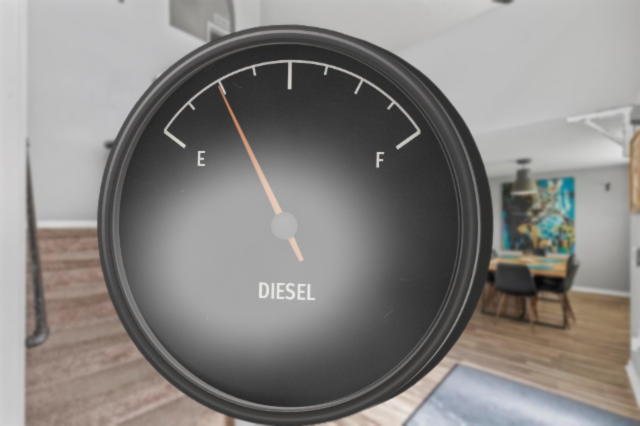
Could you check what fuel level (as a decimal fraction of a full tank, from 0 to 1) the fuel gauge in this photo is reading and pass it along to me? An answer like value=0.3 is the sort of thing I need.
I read value=0.25
